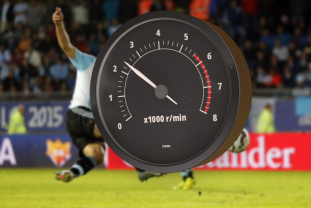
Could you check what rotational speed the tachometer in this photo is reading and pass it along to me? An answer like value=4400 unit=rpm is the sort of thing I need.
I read value=2400 unit=rpm
